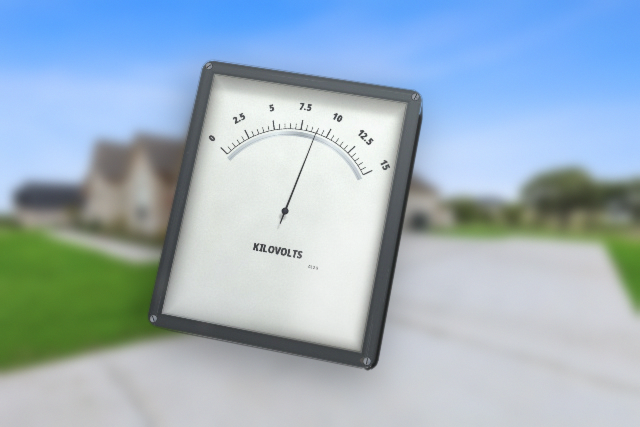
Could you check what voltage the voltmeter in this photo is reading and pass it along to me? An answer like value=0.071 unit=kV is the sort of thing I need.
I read value=9 unit=kV
